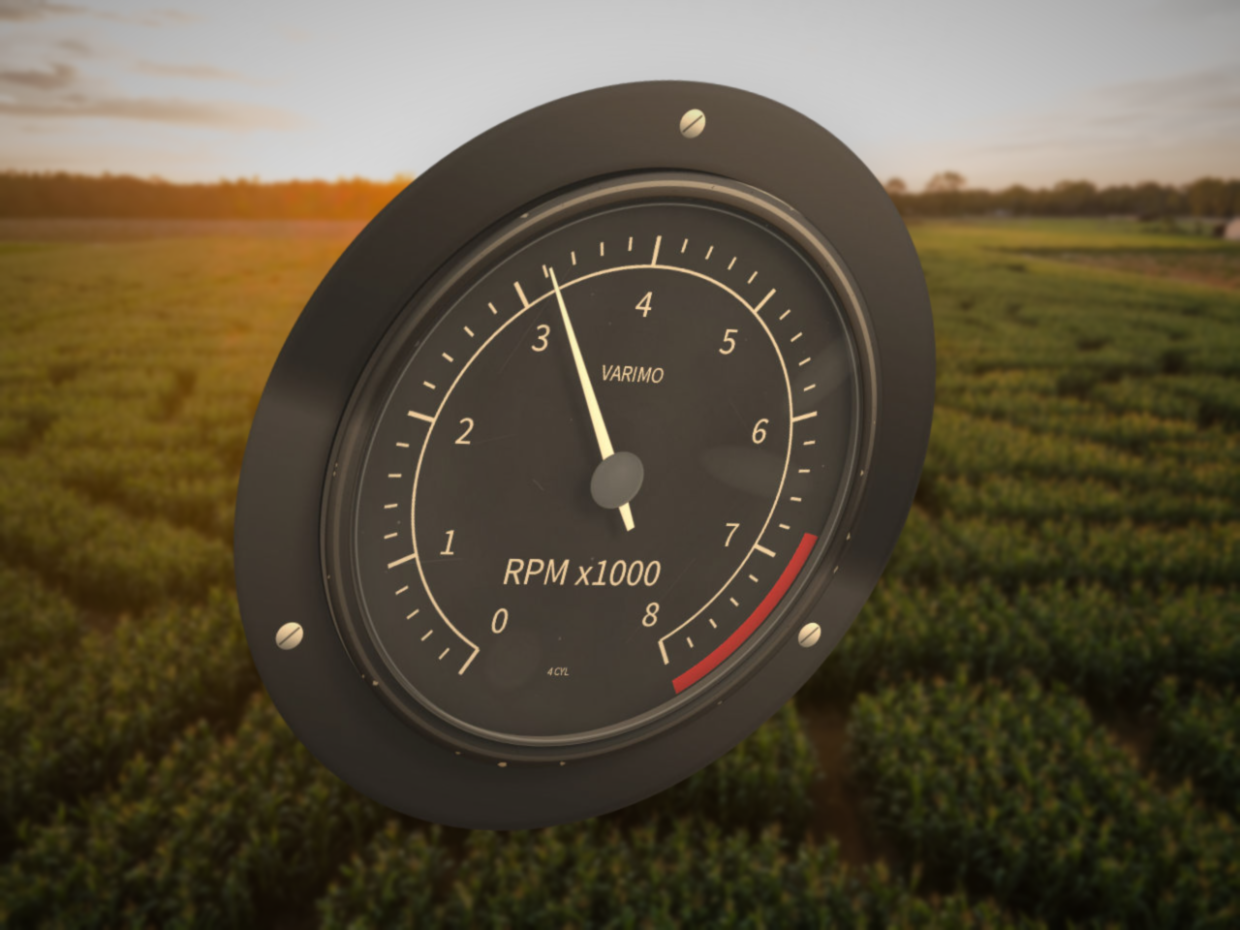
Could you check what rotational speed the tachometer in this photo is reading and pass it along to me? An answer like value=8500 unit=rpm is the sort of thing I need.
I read value=3200 unit=rpm
